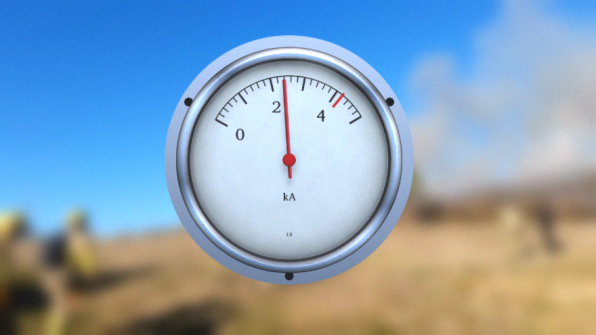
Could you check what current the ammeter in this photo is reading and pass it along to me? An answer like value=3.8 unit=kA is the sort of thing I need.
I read value=2.4 unit=kA
